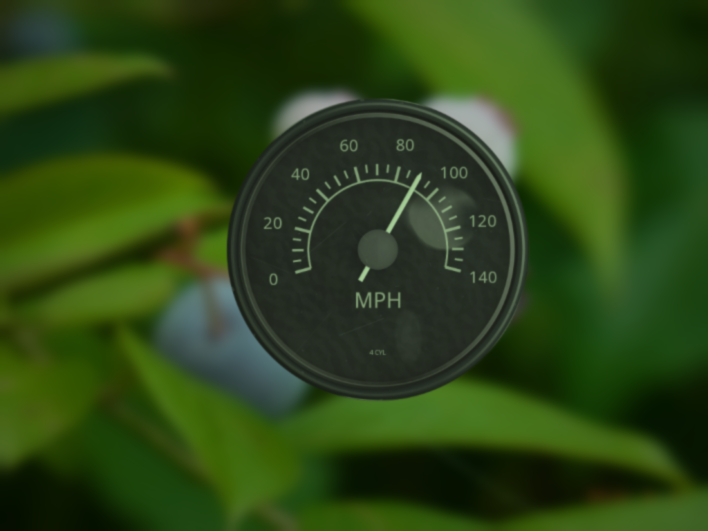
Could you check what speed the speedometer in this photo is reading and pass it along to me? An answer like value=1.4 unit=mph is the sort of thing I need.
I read value=90 unit=mph
